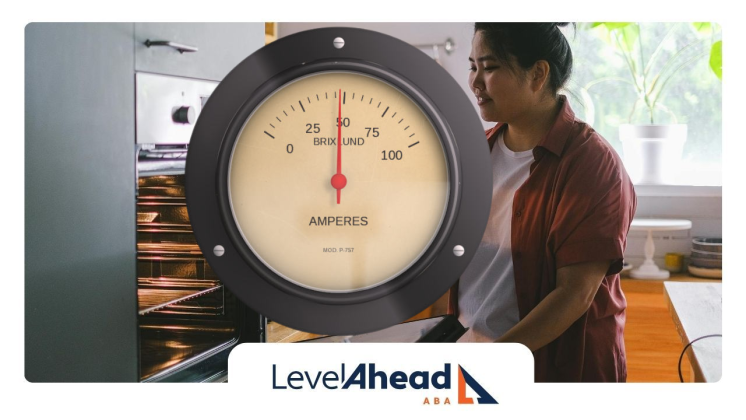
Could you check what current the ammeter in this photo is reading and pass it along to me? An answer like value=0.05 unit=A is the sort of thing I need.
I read value=47.5 unit=A
